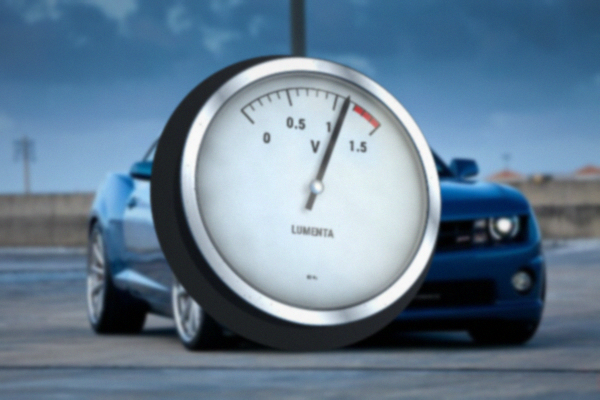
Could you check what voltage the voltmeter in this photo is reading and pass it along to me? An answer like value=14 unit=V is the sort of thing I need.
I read value=1.1 unit=V
